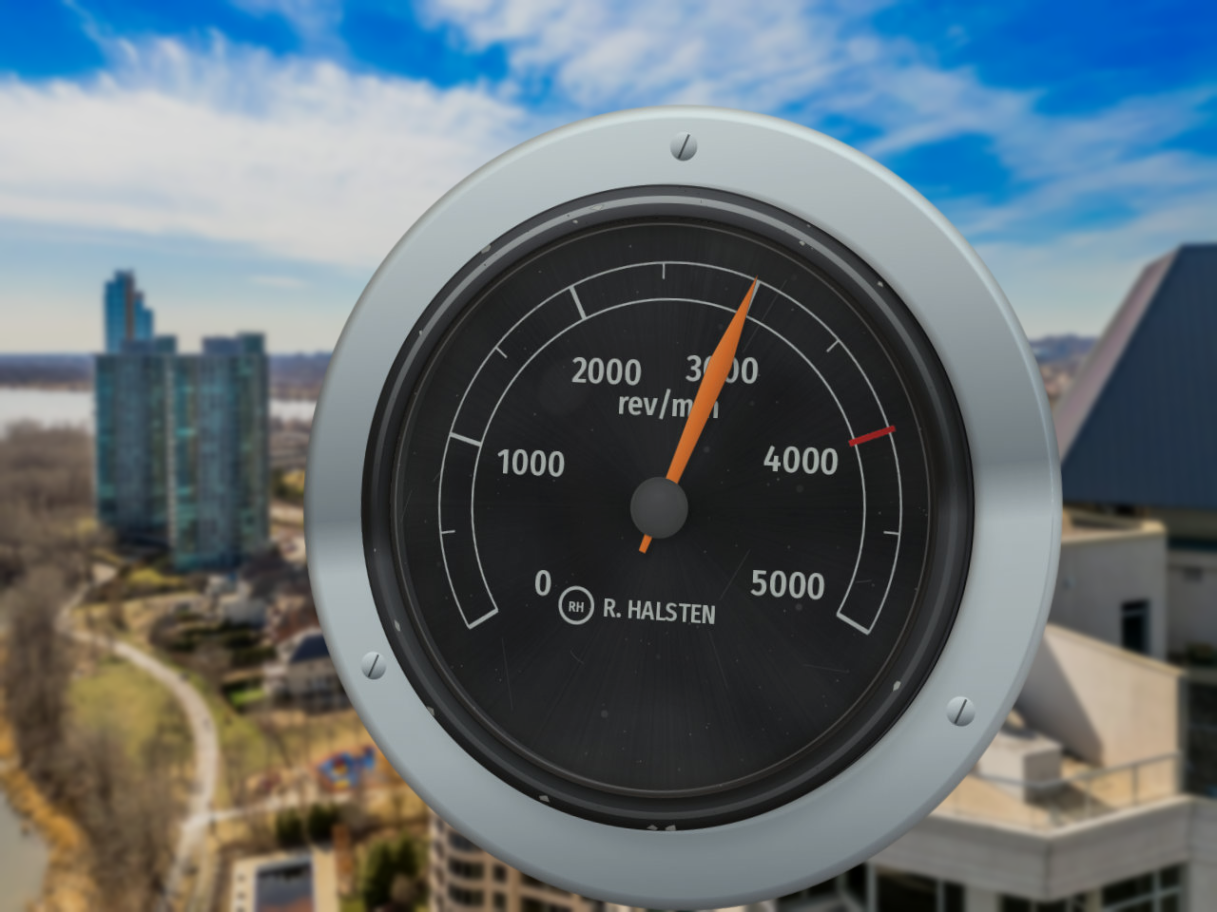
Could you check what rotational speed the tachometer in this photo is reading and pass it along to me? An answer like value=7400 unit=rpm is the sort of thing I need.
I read value=3000 unit=rpm
